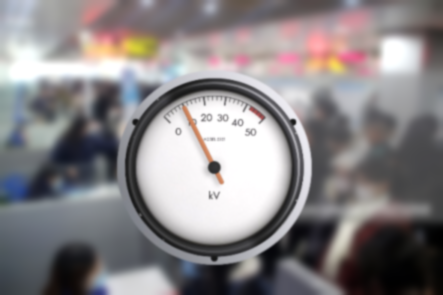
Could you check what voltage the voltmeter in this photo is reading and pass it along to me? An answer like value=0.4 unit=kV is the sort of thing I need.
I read value=10 unit=kV
